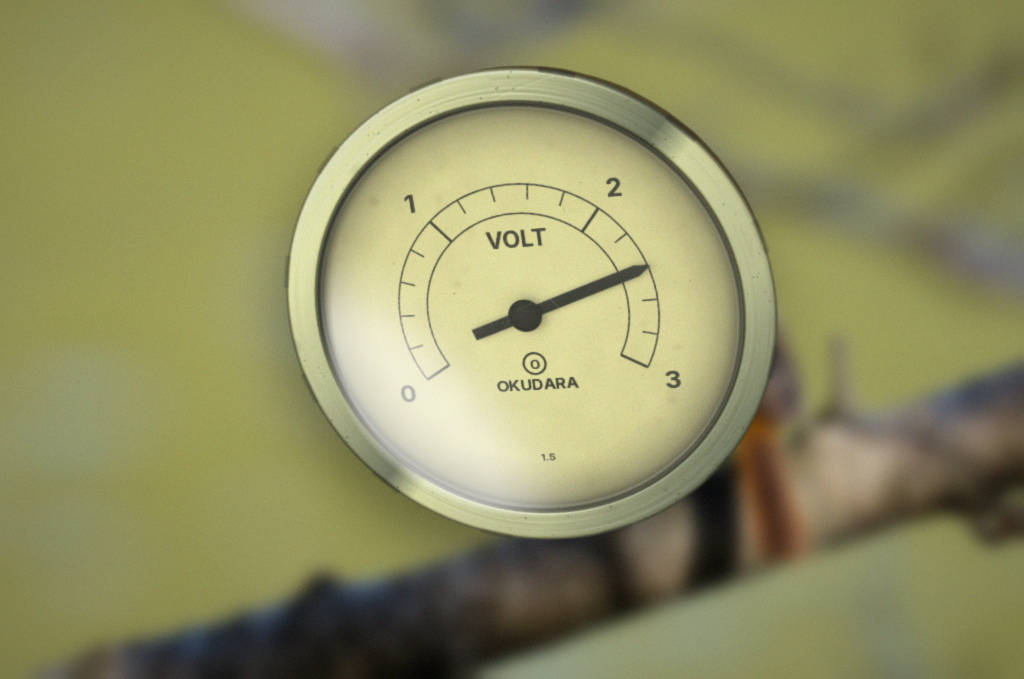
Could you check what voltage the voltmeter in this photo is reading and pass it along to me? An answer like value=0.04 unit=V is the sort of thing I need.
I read value=2.4 unit=V
